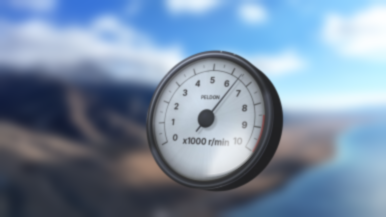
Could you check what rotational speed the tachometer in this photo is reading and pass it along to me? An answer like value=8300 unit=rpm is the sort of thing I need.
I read value=6500 unit=rpm
